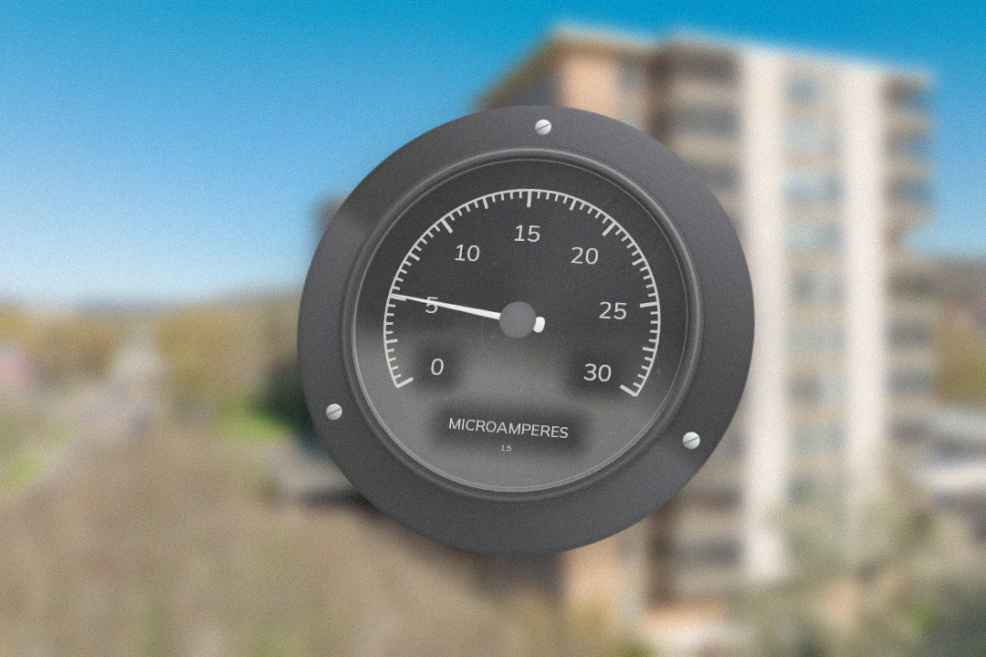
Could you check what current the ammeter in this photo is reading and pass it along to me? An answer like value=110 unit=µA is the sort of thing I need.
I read value=5 unit=µA
